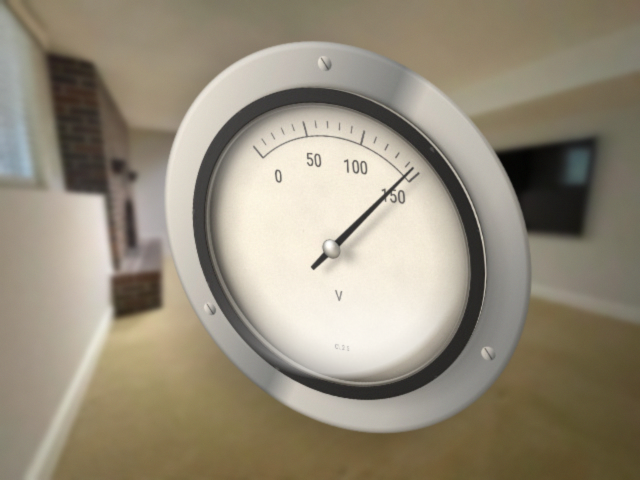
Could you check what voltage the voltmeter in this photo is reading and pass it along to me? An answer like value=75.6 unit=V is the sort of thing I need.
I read value=145 unit=V
